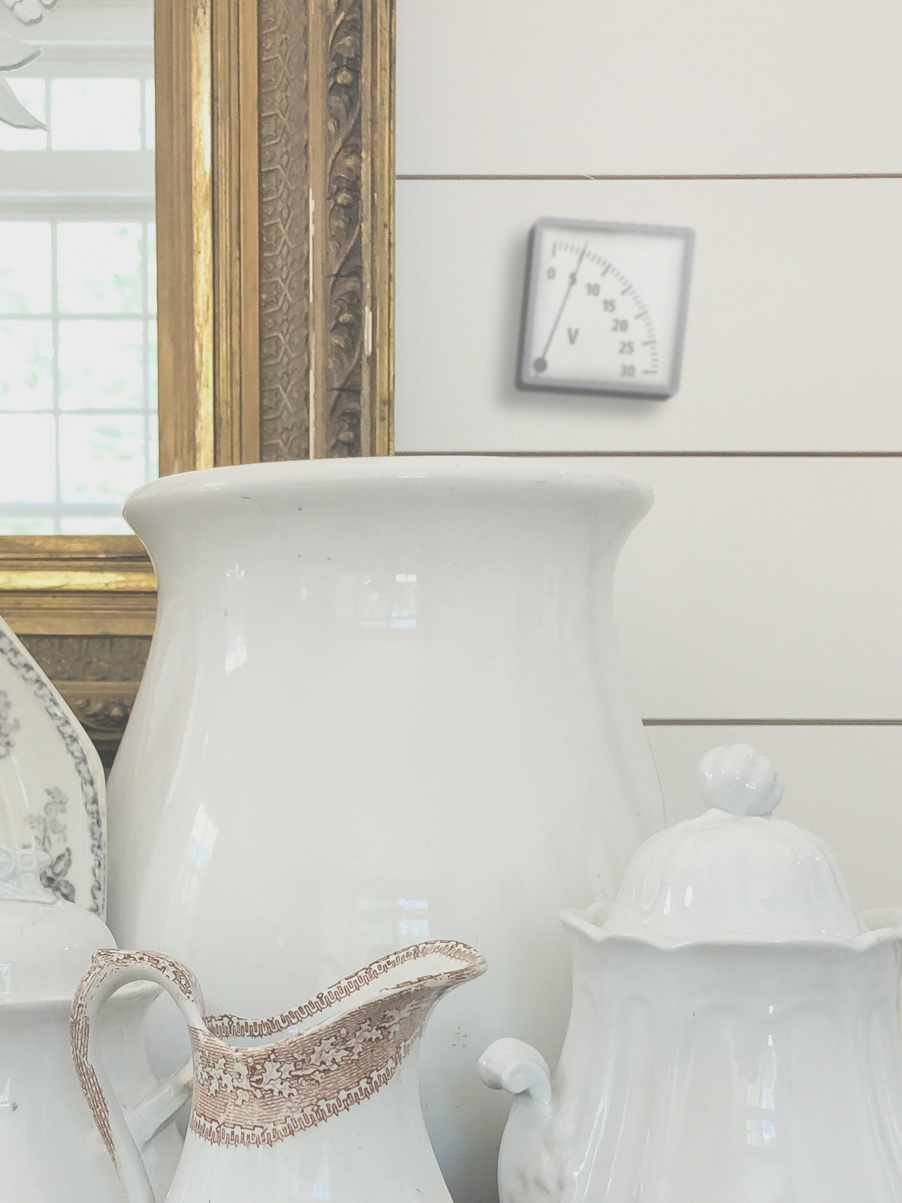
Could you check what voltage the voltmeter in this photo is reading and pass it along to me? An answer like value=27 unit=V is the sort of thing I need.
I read value=5 unit=V
